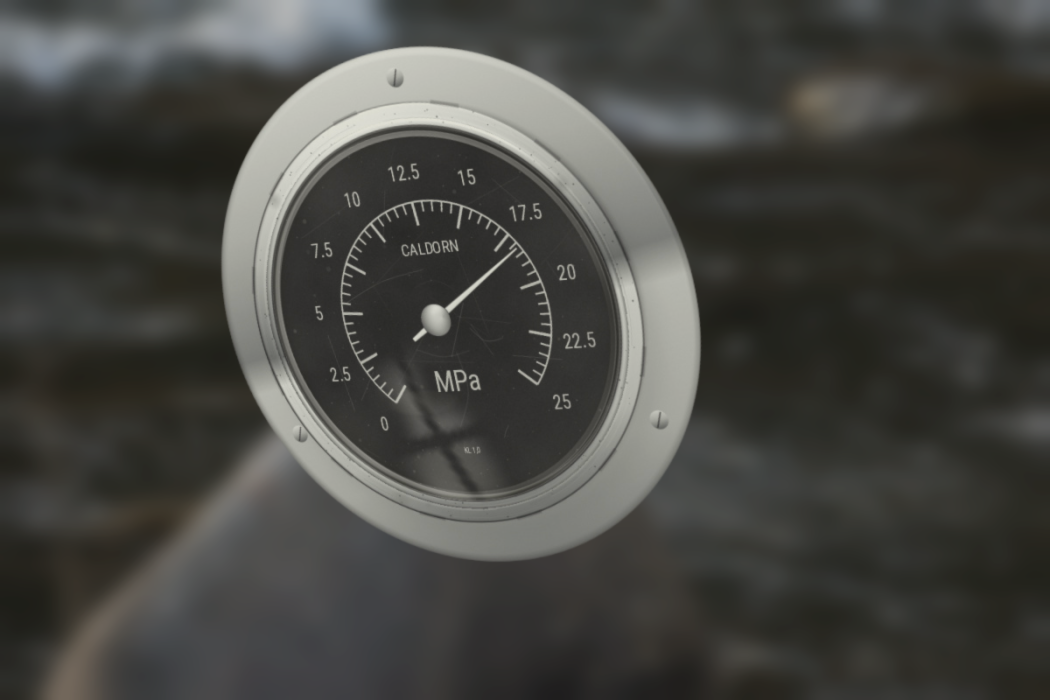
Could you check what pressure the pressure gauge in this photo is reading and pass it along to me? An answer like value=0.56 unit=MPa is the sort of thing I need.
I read value=18.25 unit=MPa
